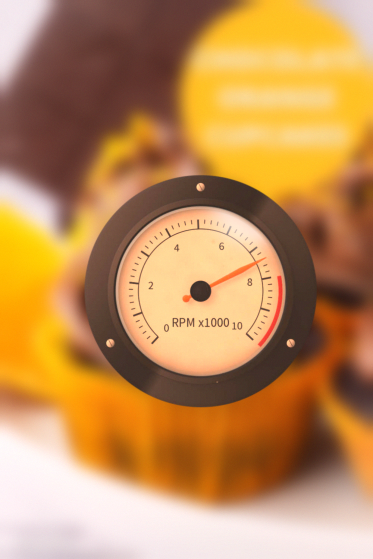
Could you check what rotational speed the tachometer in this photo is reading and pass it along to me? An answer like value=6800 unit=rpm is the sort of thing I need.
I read value=7400 unit=rpm
